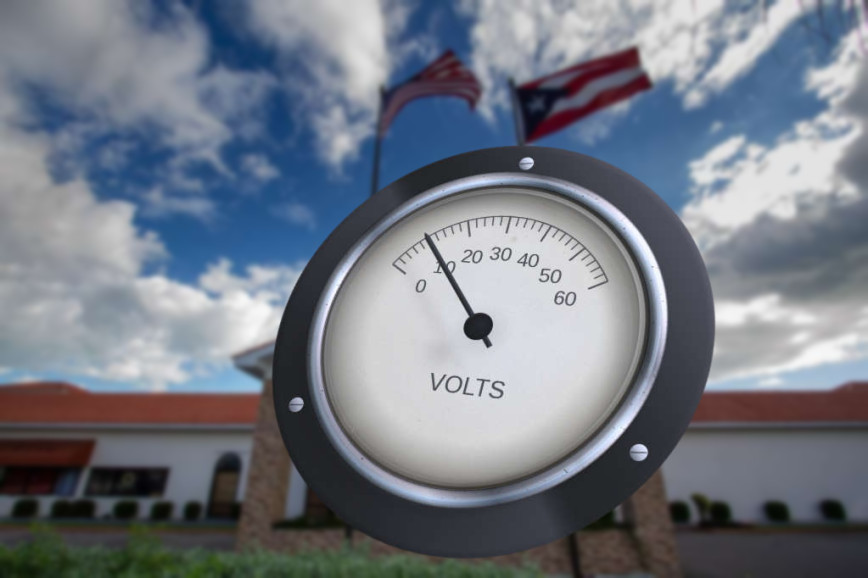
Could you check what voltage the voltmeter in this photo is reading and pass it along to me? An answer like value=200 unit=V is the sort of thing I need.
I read value=10 unit=V
